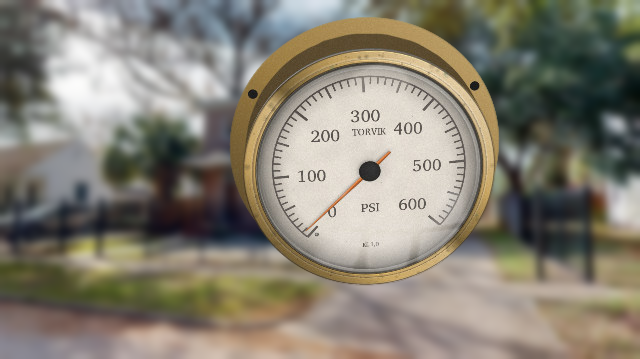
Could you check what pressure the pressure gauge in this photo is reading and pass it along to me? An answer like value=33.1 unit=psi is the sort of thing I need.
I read value=10 unit=psi
